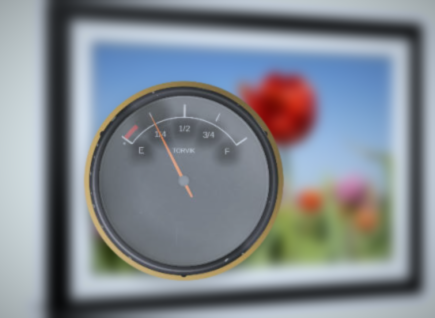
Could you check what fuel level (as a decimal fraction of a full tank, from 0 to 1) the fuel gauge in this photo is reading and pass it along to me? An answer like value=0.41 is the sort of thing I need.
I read value=0.25
